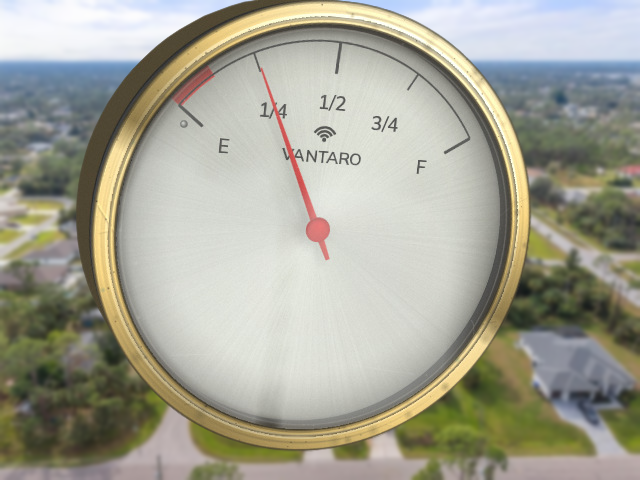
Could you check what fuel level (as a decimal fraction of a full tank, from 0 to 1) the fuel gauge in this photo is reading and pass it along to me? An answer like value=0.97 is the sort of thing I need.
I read value=0.25
